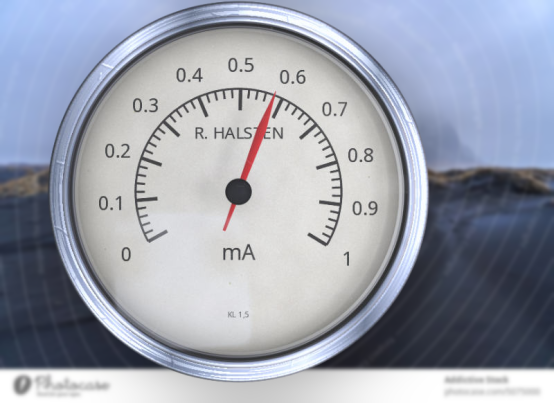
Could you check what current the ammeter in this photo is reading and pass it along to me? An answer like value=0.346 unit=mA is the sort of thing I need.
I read value=0.58 unit=mA
